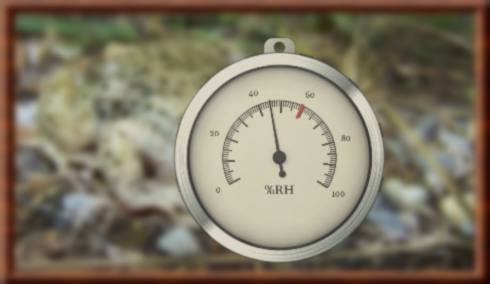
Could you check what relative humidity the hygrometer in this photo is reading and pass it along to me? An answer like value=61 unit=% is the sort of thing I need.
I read value=45 unit=%
